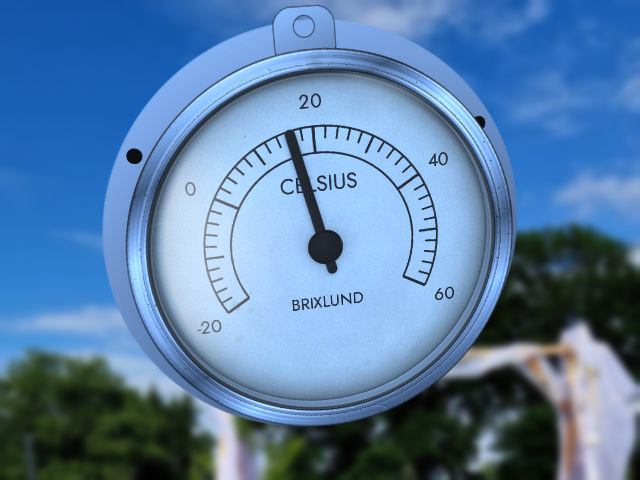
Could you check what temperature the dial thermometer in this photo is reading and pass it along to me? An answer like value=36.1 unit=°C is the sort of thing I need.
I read value=16 unit=°C
